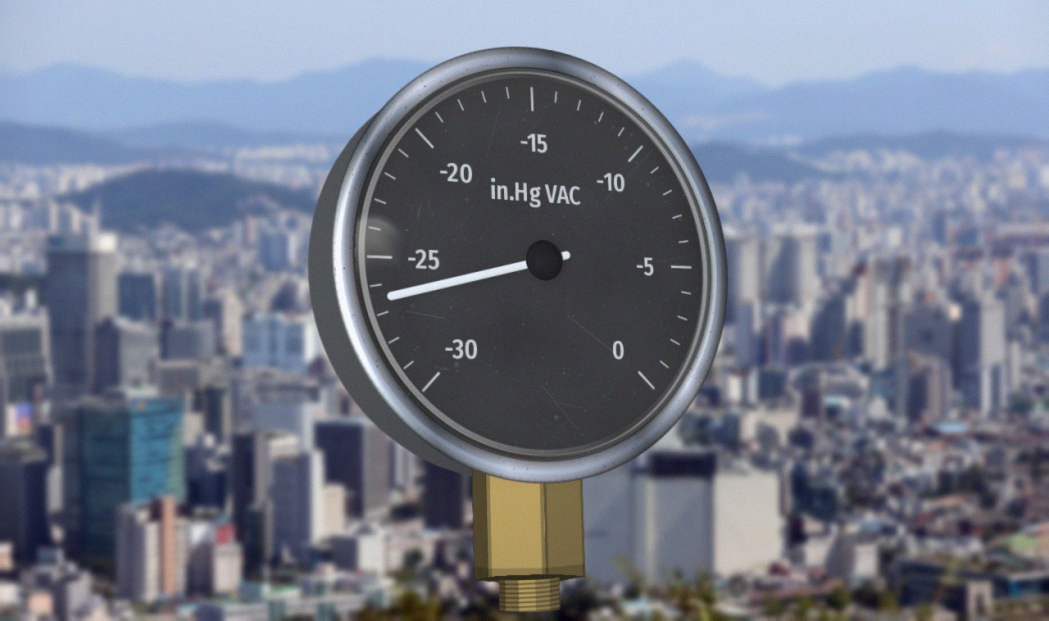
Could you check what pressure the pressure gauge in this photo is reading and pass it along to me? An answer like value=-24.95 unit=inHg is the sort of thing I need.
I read value=-26.5 unit=inHg
